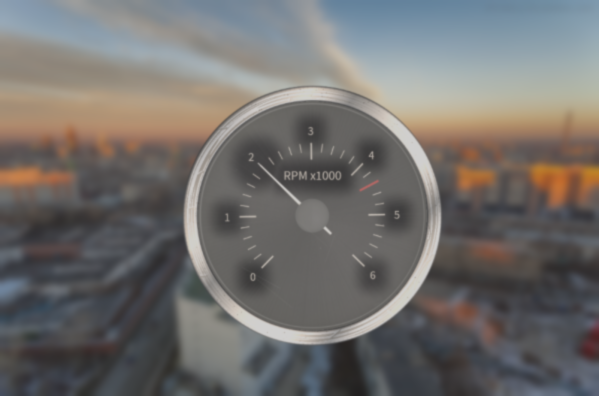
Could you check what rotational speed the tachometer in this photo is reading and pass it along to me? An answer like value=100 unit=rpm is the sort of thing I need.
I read value=2000 unit=rpm
